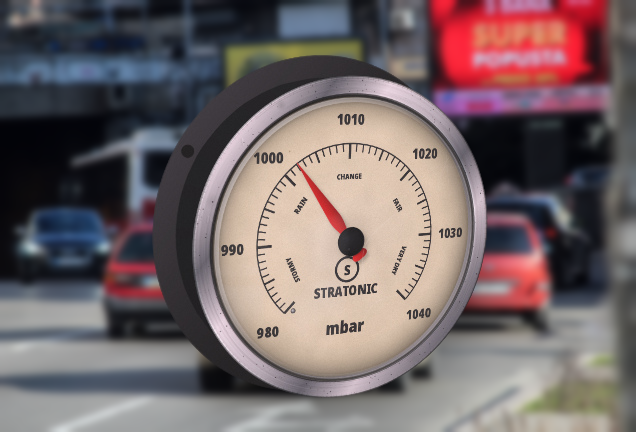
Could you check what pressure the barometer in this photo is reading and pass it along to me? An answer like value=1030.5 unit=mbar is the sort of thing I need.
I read value=1002 unit=mbar
